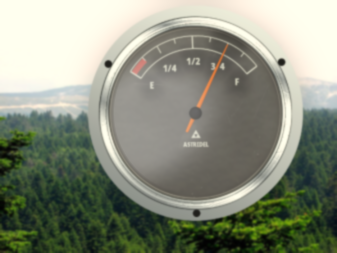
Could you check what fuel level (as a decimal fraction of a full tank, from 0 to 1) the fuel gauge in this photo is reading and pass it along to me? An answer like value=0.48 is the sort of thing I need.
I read value=0.75
